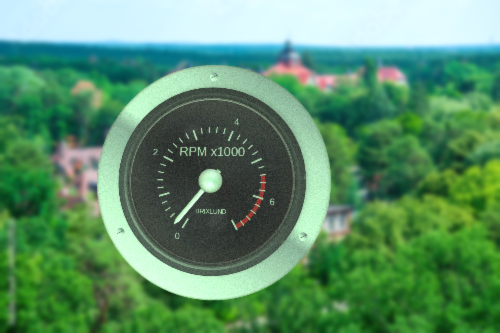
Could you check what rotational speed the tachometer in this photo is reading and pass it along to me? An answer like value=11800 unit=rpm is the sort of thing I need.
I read value=200 unit=rpm
